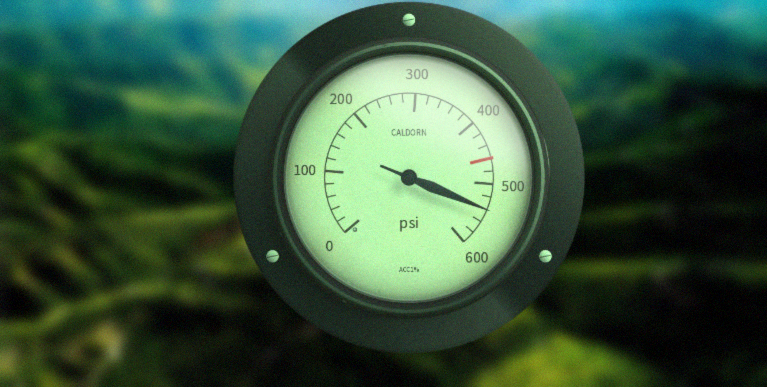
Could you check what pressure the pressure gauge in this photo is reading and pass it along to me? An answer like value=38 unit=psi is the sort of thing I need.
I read value=540 unit=psi
